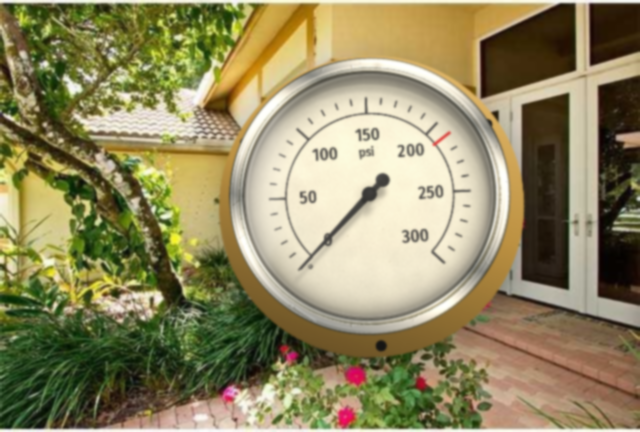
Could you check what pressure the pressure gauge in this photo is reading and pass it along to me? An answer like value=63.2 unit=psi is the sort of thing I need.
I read value=0 unit=psi
